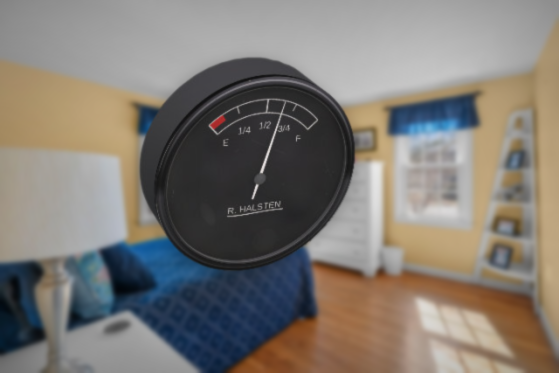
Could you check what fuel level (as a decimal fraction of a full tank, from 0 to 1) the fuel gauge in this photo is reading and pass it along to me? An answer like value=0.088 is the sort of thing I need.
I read value=0.625
